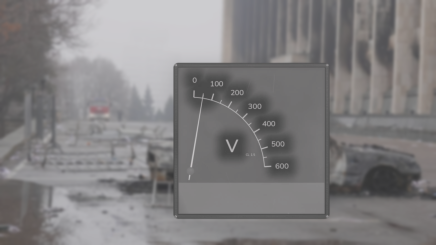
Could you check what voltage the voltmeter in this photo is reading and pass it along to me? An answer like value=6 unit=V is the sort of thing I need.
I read value=50 unit=V
